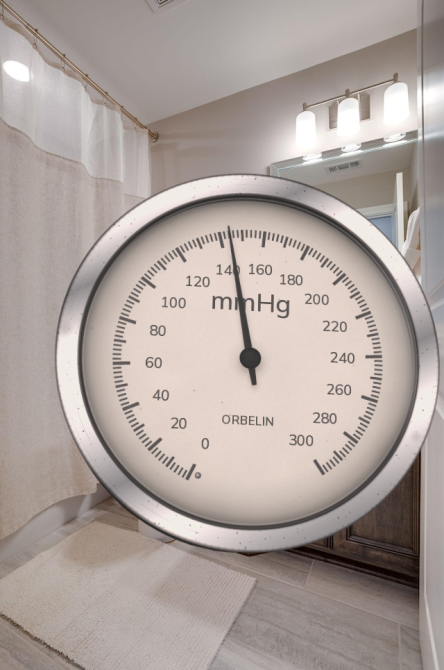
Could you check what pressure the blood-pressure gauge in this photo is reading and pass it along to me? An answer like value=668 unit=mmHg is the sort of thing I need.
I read value=144 unit=mmHg
